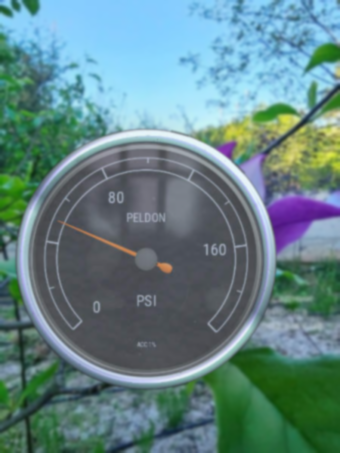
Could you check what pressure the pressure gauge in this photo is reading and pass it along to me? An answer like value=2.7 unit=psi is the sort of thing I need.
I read value=50 unit=psi
